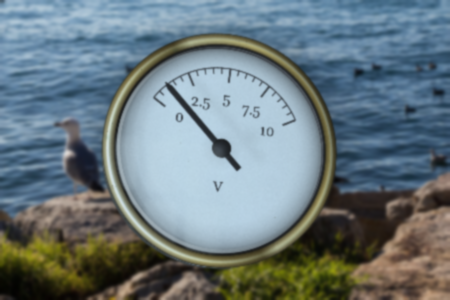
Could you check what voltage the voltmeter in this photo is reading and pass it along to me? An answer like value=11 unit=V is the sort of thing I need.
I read value=1 unit=V
